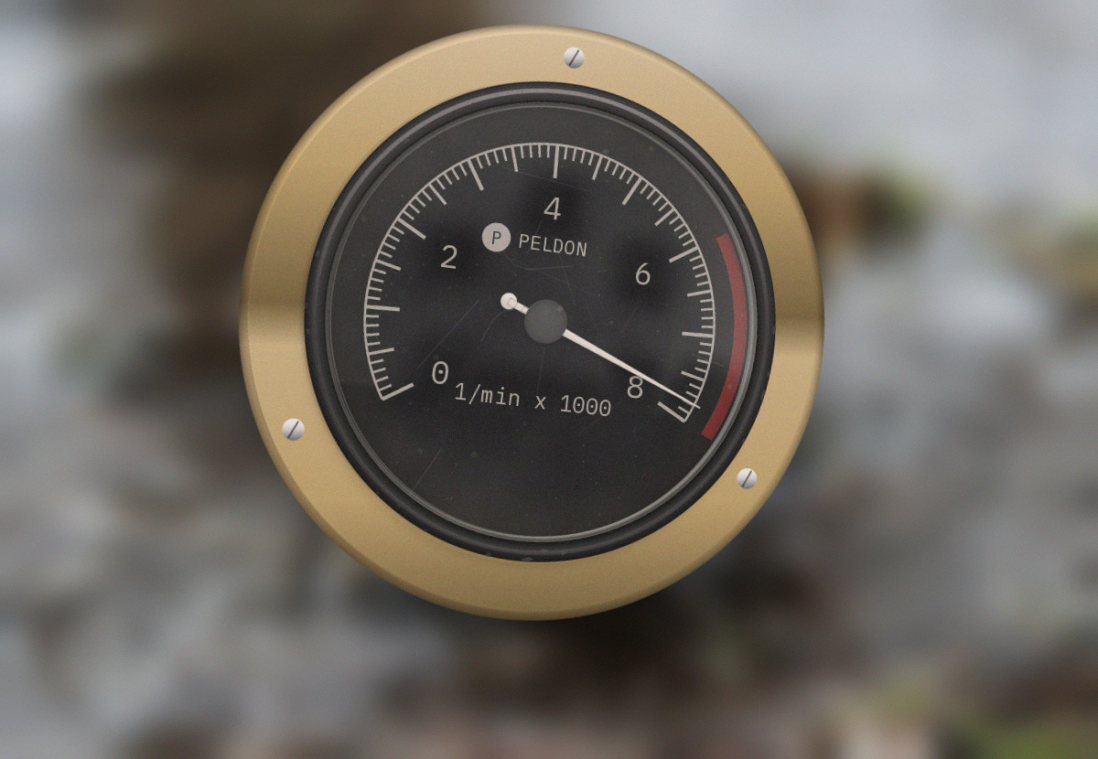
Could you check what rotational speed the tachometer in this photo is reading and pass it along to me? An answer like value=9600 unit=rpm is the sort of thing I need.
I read value=7800 unit=rpm
